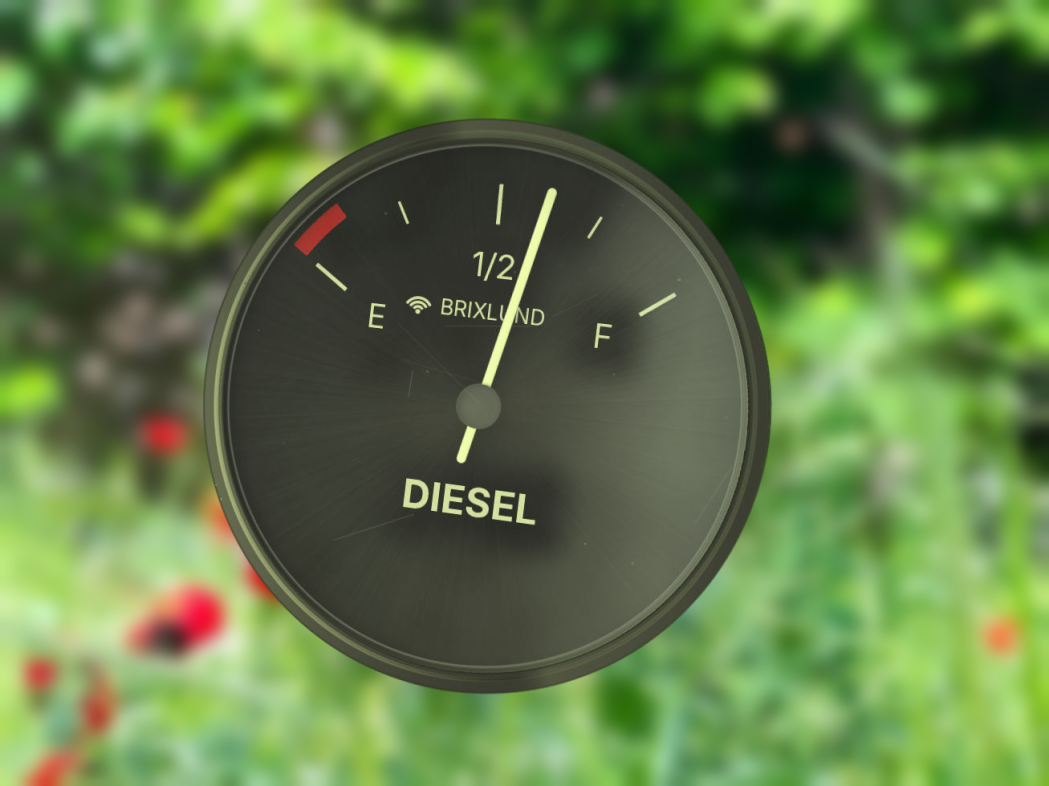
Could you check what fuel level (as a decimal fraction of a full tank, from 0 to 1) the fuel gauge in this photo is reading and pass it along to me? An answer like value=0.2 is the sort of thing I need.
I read value=0.625
